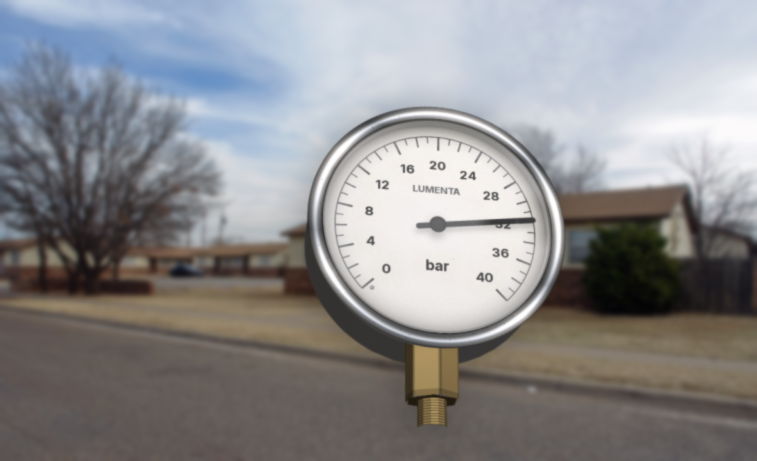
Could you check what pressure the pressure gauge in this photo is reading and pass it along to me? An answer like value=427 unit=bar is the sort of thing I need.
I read value=32 unit=bar
